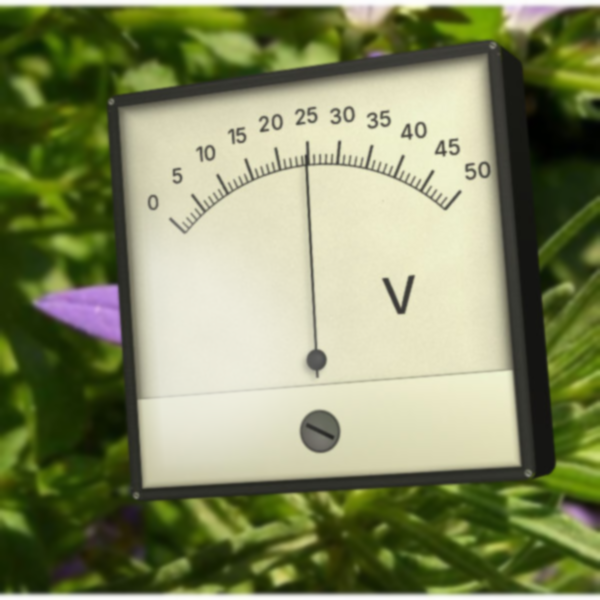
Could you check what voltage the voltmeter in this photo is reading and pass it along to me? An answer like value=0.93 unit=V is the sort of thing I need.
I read value=25 unit=V
